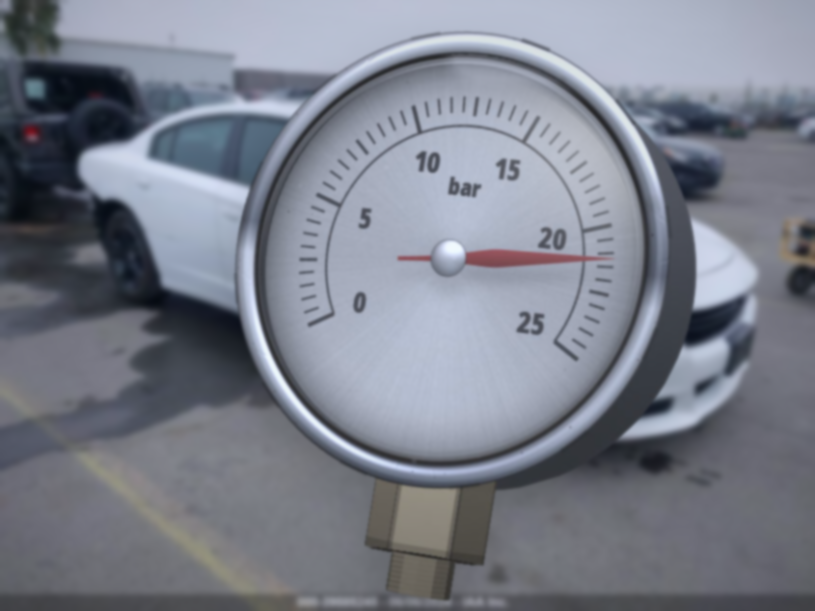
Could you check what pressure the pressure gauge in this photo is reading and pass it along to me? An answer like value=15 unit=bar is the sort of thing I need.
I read value=21.25 unit=bar
